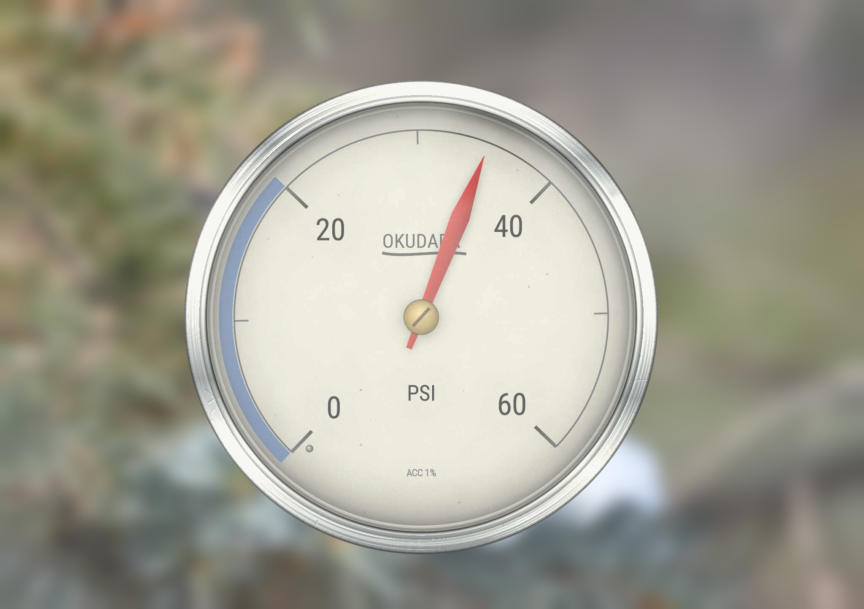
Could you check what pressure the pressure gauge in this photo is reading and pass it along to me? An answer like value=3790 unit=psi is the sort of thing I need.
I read value=35 unit=psi
